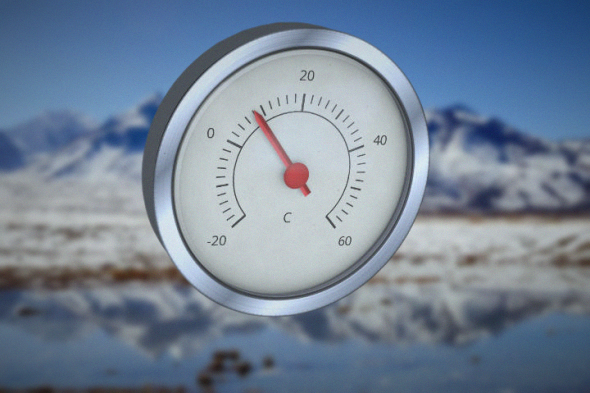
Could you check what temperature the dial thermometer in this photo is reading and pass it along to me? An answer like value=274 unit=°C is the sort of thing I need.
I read value=8 unit=°C
